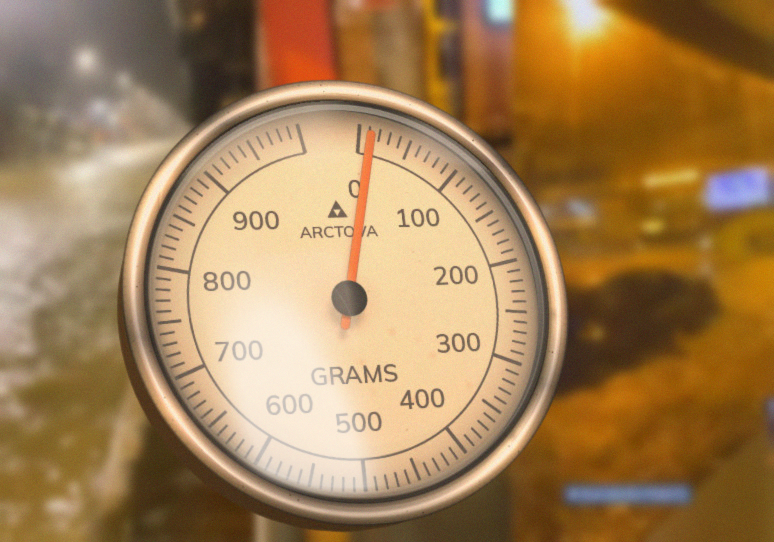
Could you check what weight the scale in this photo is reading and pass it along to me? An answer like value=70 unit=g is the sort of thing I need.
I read value=10 unit=g
